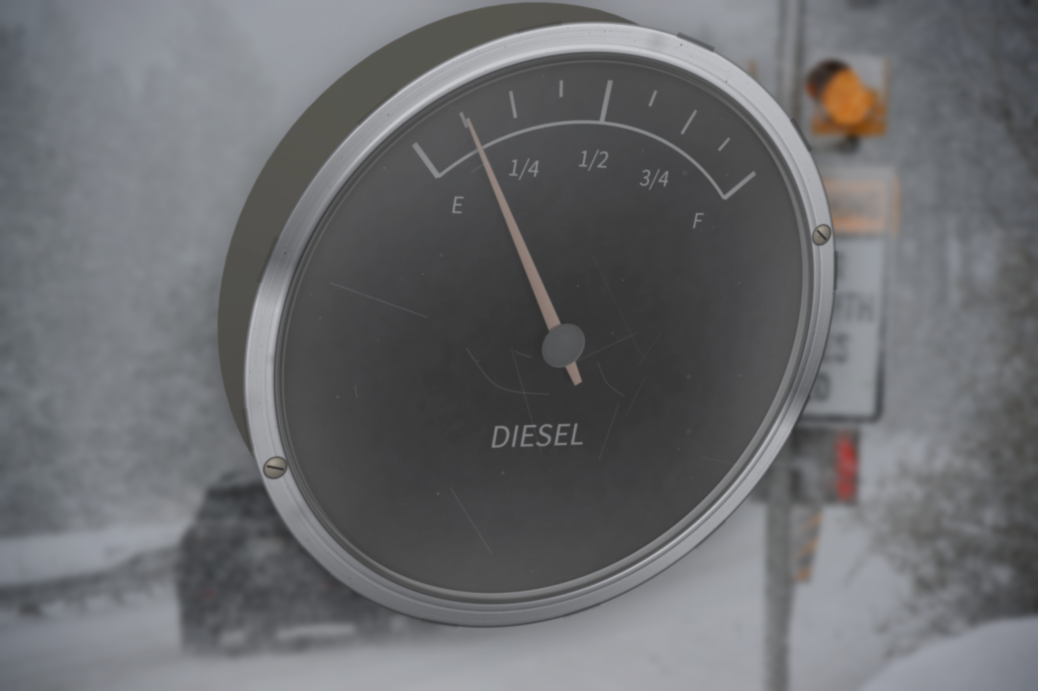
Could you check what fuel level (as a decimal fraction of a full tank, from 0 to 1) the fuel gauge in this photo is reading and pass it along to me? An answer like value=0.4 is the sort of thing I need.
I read value=0.125
